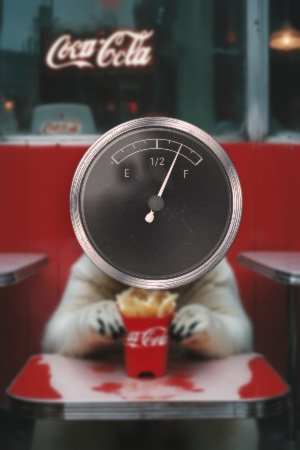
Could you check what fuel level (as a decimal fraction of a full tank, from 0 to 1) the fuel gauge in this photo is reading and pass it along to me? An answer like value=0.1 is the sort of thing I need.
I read value=0.75
